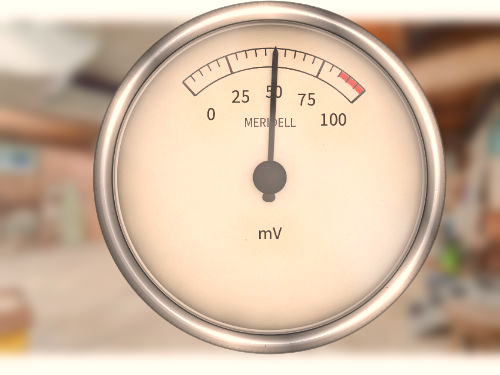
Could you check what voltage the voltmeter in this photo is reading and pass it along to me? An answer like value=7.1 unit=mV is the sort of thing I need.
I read value=50 unit=mV
